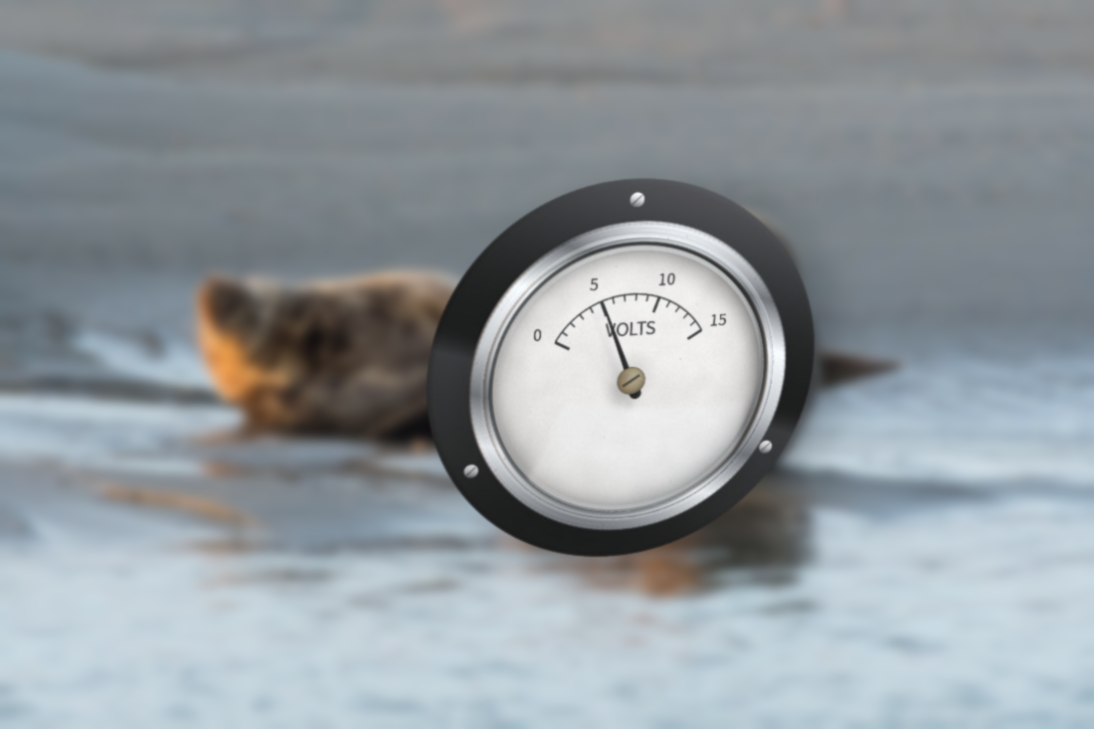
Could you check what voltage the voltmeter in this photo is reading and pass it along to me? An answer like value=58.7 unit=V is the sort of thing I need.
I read value=5 unit=V
